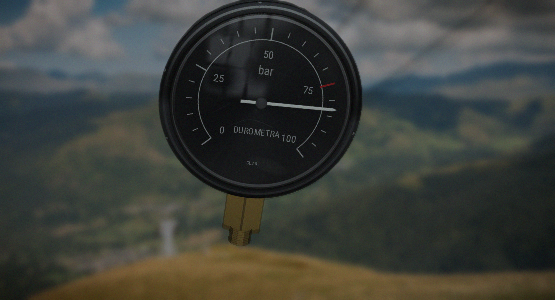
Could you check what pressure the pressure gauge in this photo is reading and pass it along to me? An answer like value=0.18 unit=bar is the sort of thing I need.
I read value=82.5 unit=bar
